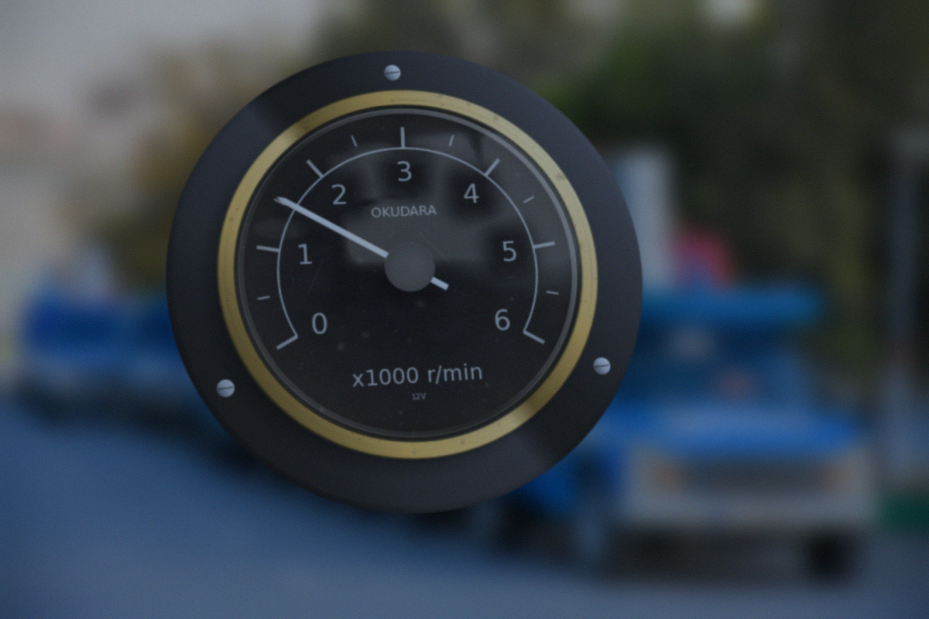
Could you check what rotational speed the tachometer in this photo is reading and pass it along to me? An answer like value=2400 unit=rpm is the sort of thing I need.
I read value=1500 unit=rpm
